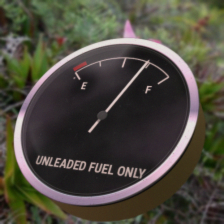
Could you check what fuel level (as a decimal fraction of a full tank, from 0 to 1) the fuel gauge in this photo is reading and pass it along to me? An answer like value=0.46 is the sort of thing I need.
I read value=0.75
